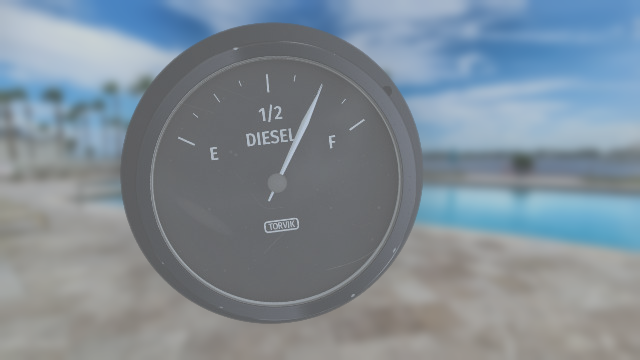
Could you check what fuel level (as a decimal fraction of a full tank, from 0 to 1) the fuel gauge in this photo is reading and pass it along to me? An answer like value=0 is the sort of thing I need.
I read value=0.75
